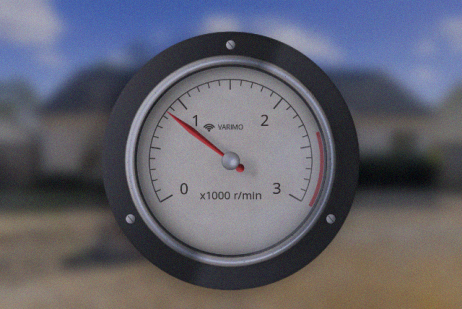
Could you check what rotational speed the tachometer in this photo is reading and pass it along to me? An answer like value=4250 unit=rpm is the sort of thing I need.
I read value=850 unit=rpm
